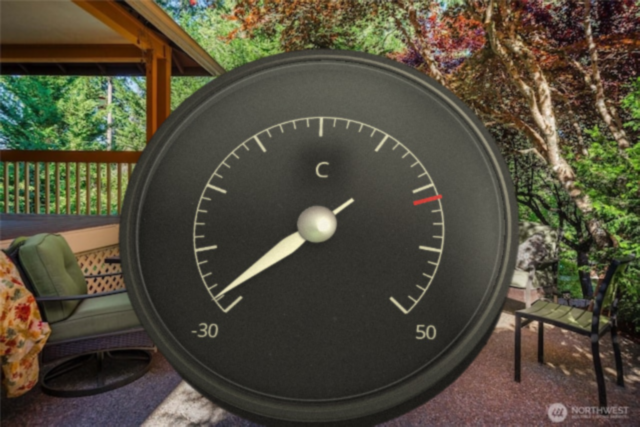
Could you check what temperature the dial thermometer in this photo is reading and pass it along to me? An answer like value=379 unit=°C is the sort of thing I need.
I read value=-28 unit=°C
